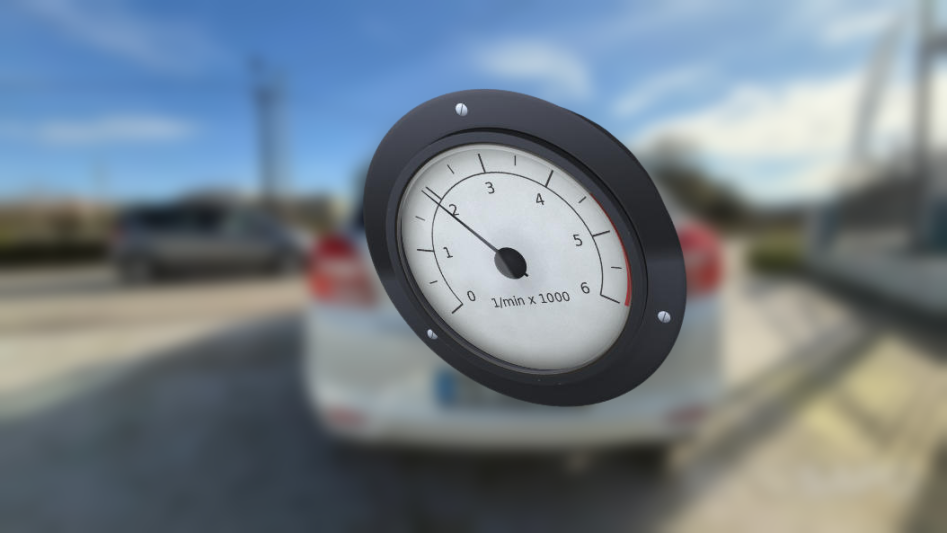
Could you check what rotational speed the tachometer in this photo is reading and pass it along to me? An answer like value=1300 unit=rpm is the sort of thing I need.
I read value=2000 unit=rpm
